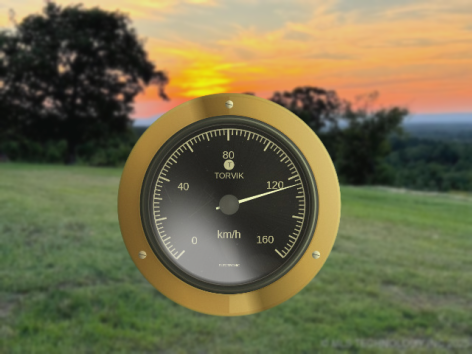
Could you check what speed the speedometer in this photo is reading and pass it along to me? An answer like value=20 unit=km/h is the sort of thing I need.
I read value=124 unit=km/h
